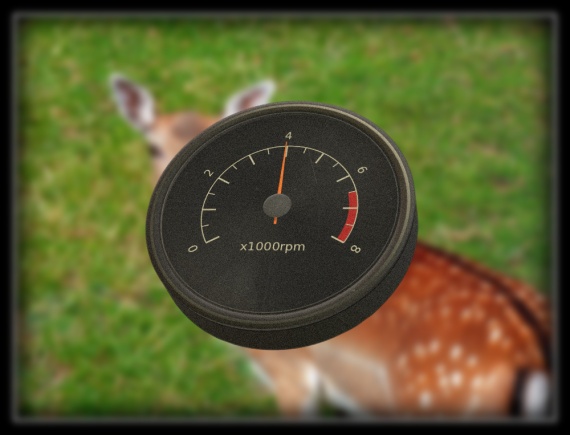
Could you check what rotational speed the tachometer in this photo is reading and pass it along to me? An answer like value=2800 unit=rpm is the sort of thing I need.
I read value=4000 unit=rpm
